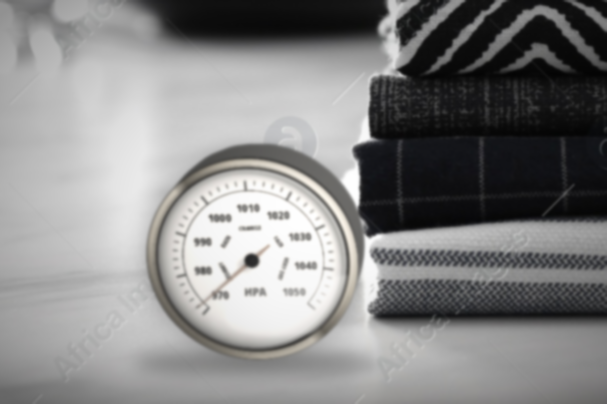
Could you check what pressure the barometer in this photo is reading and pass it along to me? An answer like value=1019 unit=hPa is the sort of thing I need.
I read value=972 unit=hPa
